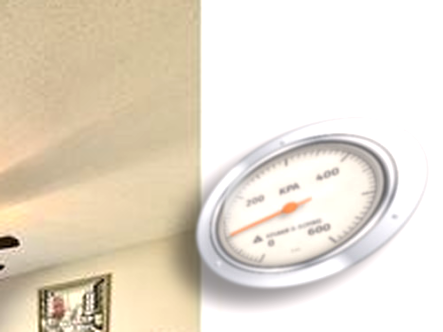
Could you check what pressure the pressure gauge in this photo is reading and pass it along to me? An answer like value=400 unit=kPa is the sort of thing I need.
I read value=100 unit=kPa
